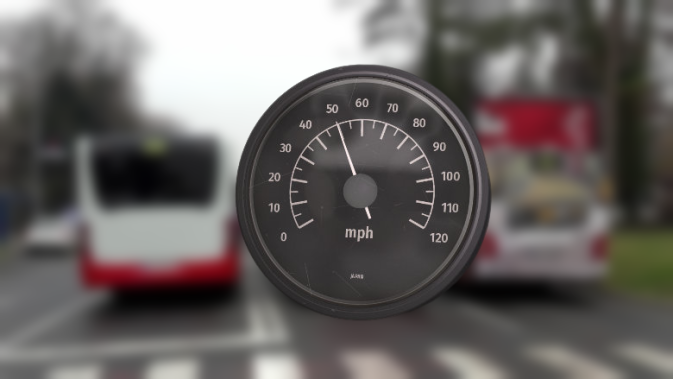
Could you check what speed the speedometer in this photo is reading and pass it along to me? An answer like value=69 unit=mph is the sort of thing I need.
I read value=50 unit=mph
